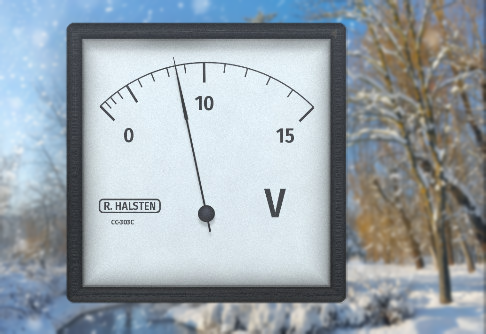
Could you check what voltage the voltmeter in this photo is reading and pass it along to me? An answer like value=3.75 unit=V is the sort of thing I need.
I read value=8.5 unit=V
